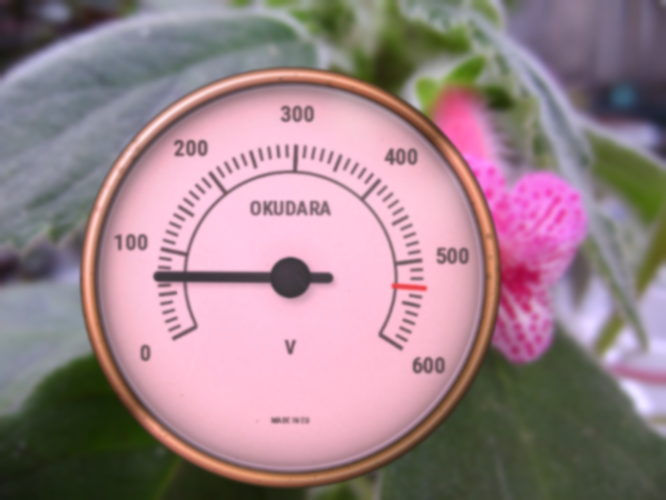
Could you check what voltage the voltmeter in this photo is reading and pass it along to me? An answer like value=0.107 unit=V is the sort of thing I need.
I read value=70 unit=V
